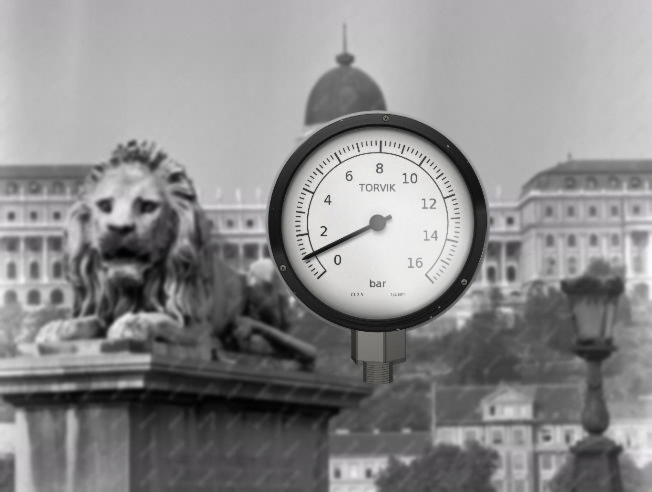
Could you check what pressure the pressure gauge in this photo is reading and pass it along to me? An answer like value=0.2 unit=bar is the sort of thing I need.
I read value=1 unit=bar
